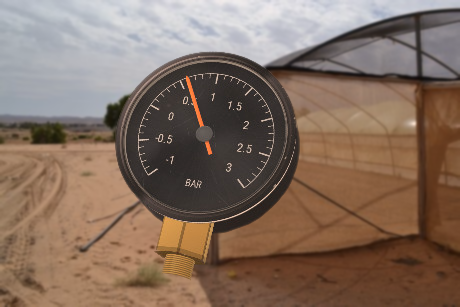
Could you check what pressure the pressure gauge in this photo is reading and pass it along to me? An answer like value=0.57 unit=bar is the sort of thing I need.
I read value=0.6 unit=bar
